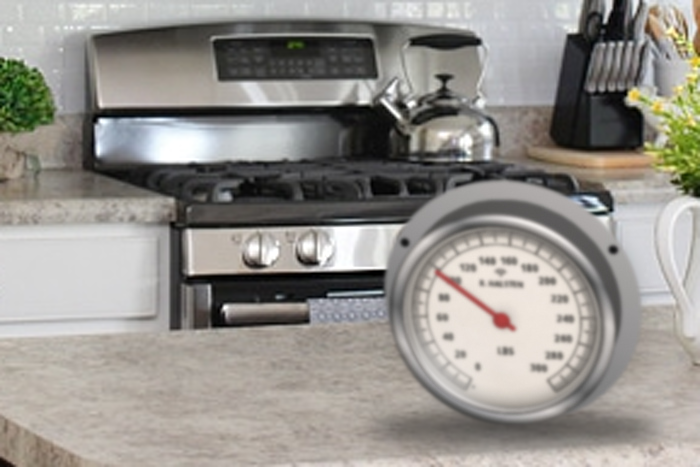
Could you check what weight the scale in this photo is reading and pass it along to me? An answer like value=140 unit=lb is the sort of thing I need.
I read value=100 unit=lb
